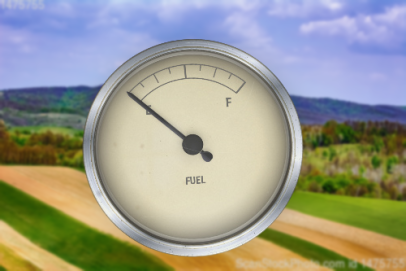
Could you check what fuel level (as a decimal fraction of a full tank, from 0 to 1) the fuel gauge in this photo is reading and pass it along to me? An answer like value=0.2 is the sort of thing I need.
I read value=0
